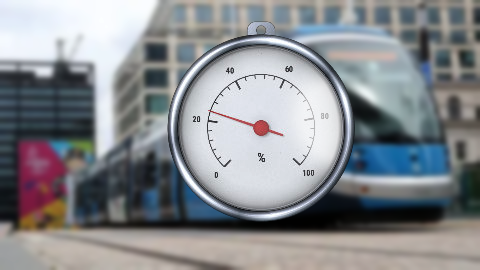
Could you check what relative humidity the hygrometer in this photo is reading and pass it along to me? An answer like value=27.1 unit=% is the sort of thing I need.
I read value=24 unit=%
